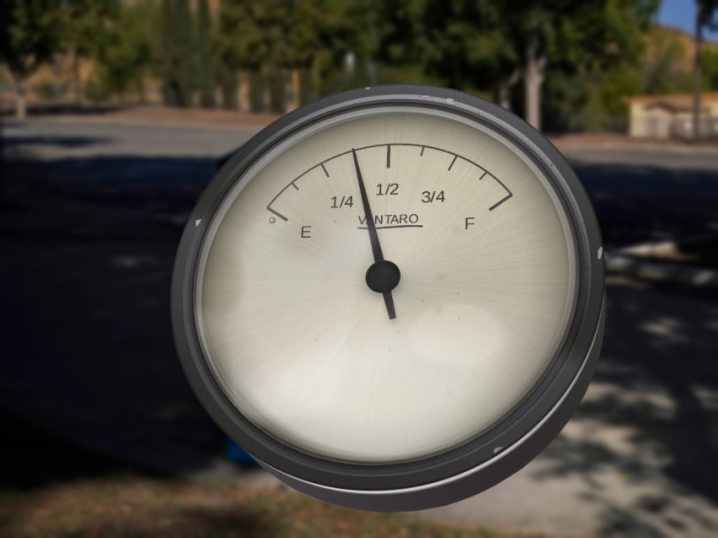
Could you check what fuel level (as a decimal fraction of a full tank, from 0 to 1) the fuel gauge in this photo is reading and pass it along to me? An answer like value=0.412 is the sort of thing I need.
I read value=0.375
